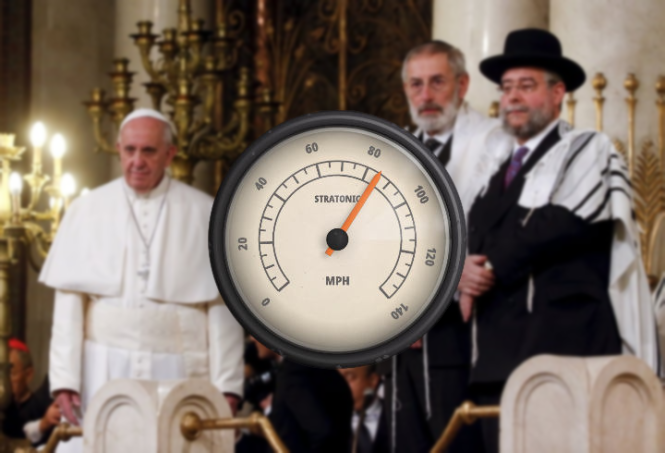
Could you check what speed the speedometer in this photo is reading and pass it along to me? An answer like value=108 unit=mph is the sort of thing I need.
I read value=85 unit=mph
